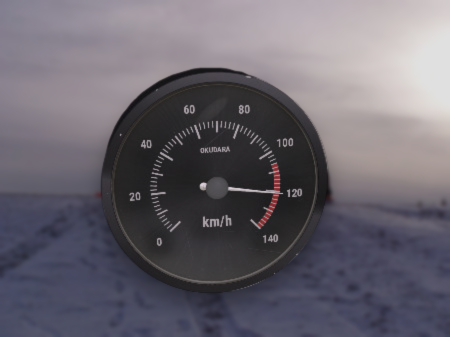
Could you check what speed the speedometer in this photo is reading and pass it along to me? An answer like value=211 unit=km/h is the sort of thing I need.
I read value=120 unit=km/h
